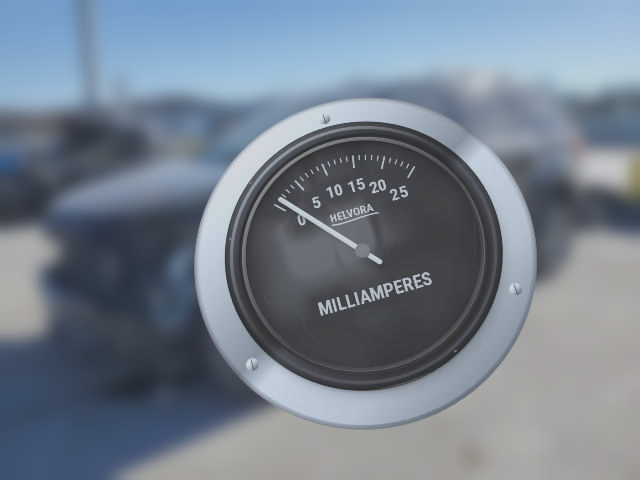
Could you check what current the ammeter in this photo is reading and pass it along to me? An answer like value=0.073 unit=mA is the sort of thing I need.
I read value=1 unit=mA
